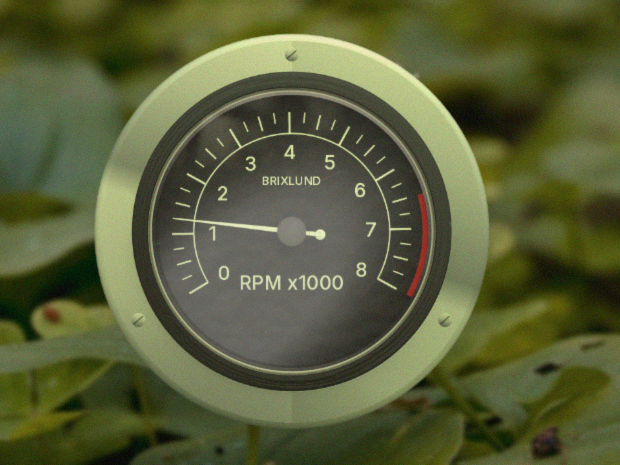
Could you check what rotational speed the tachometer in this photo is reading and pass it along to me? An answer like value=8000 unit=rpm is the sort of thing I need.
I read value=1250 unit=rpm
